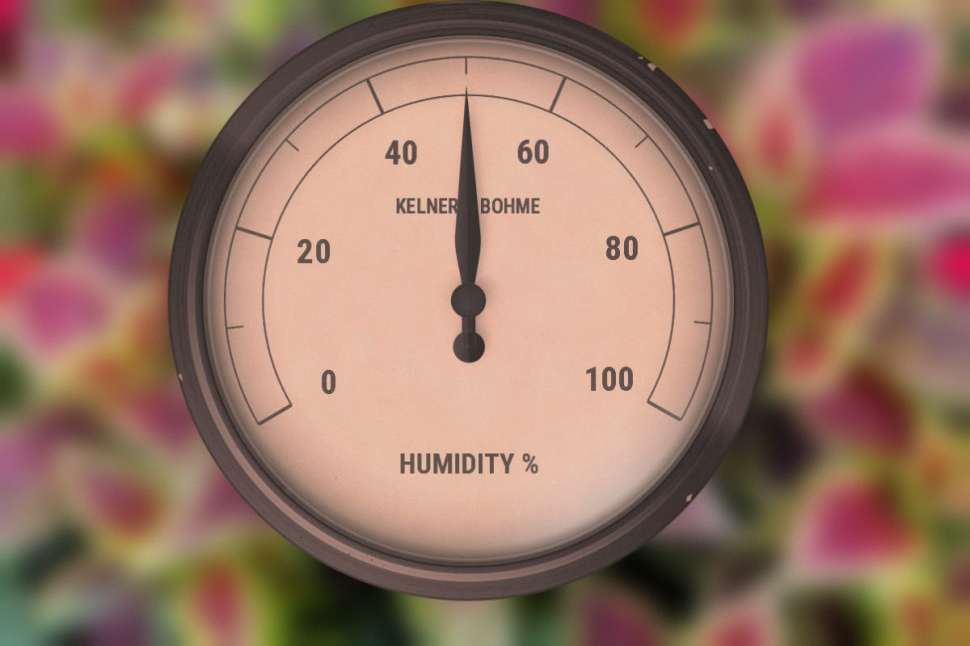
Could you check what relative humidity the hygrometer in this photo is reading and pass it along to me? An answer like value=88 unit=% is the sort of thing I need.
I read value=50 unit=%
